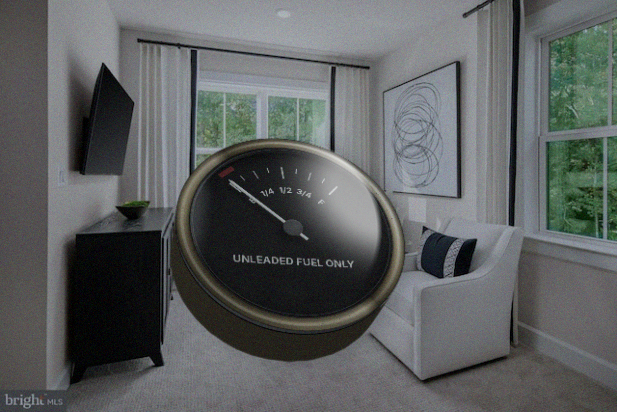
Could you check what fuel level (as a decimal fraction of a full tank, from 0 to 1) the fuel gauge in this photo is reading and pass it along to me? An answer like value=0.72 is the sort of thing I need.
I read value=0
